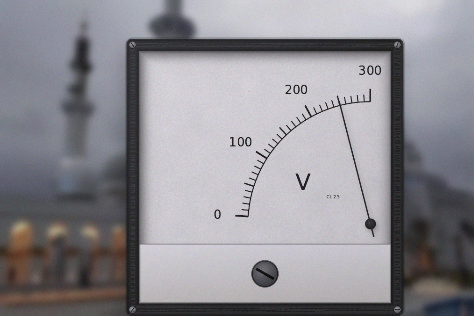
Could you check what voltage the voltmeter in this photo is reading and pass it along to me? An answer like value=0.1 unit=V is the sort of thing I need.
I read value=250 unit=V
